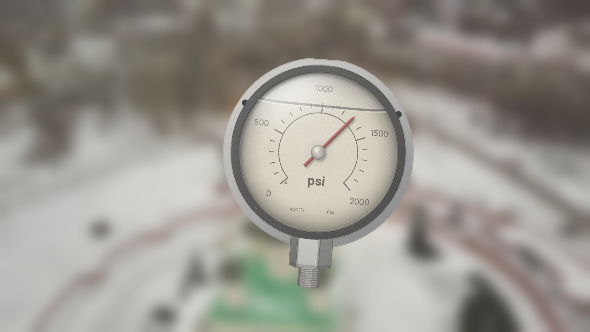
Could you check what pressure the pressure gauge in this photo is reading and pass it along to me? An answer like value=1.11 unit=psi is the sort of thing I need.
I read value=1300 unit=psi
